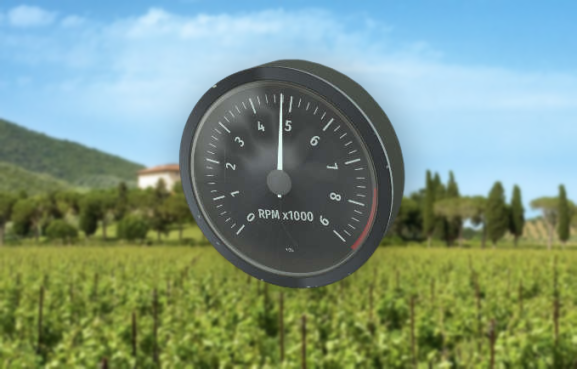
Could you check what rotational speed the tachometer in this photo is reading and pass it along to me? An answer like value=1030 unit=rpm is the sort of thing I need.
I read value=4800 unit=rpm
